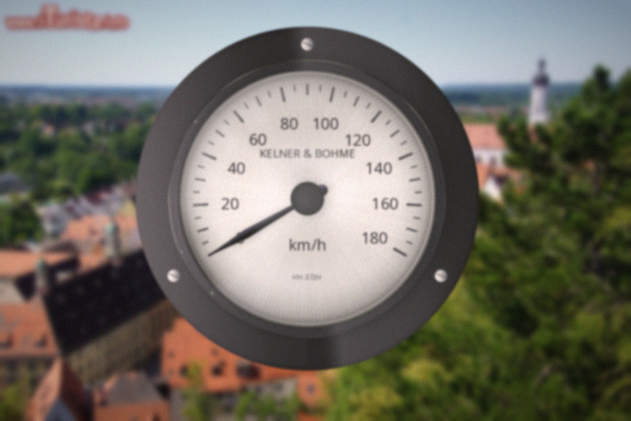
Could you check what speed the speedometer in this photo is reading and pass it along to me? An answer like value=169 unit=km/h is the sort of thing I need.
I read value=0 unit=km/h
